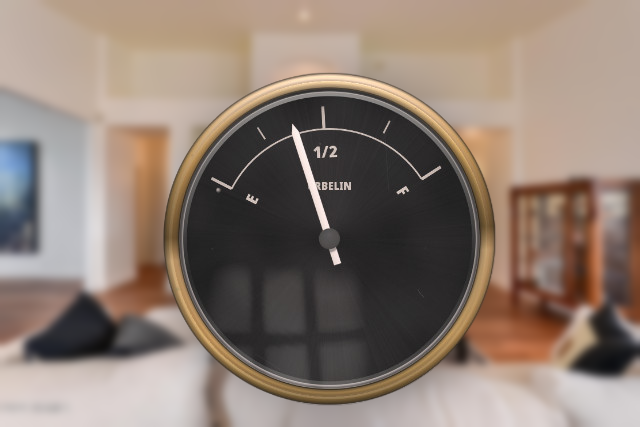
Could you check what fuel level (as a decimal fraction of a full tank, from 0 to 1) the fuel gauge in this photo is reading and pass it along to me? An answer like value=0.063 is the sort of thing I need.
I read value=0.375
